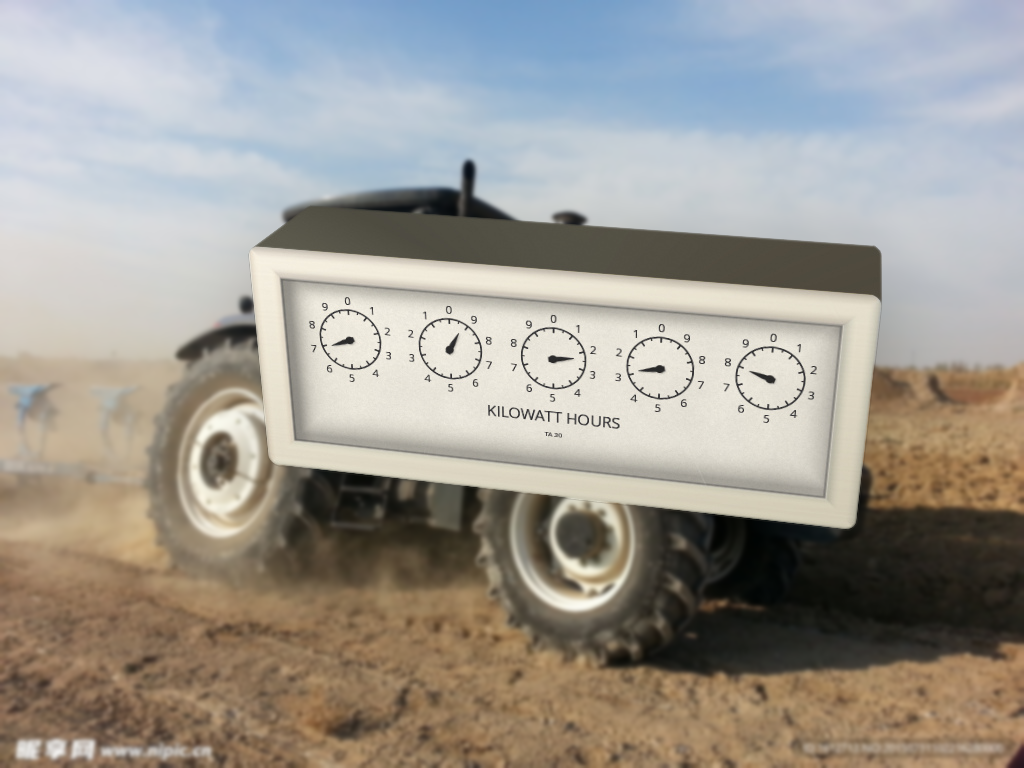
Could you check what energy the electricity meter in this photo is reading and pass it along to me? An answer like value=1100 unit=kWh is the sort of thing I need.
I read value=69228 unit=kWh
